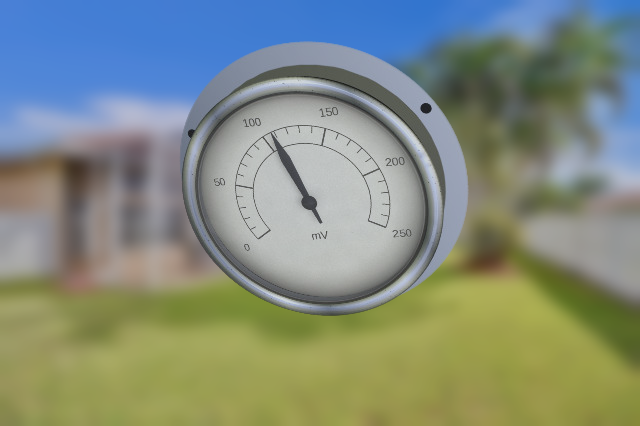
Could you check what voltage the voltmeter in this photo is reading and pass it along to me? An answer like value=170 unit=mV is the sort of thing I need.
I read value=110 unit=mV
